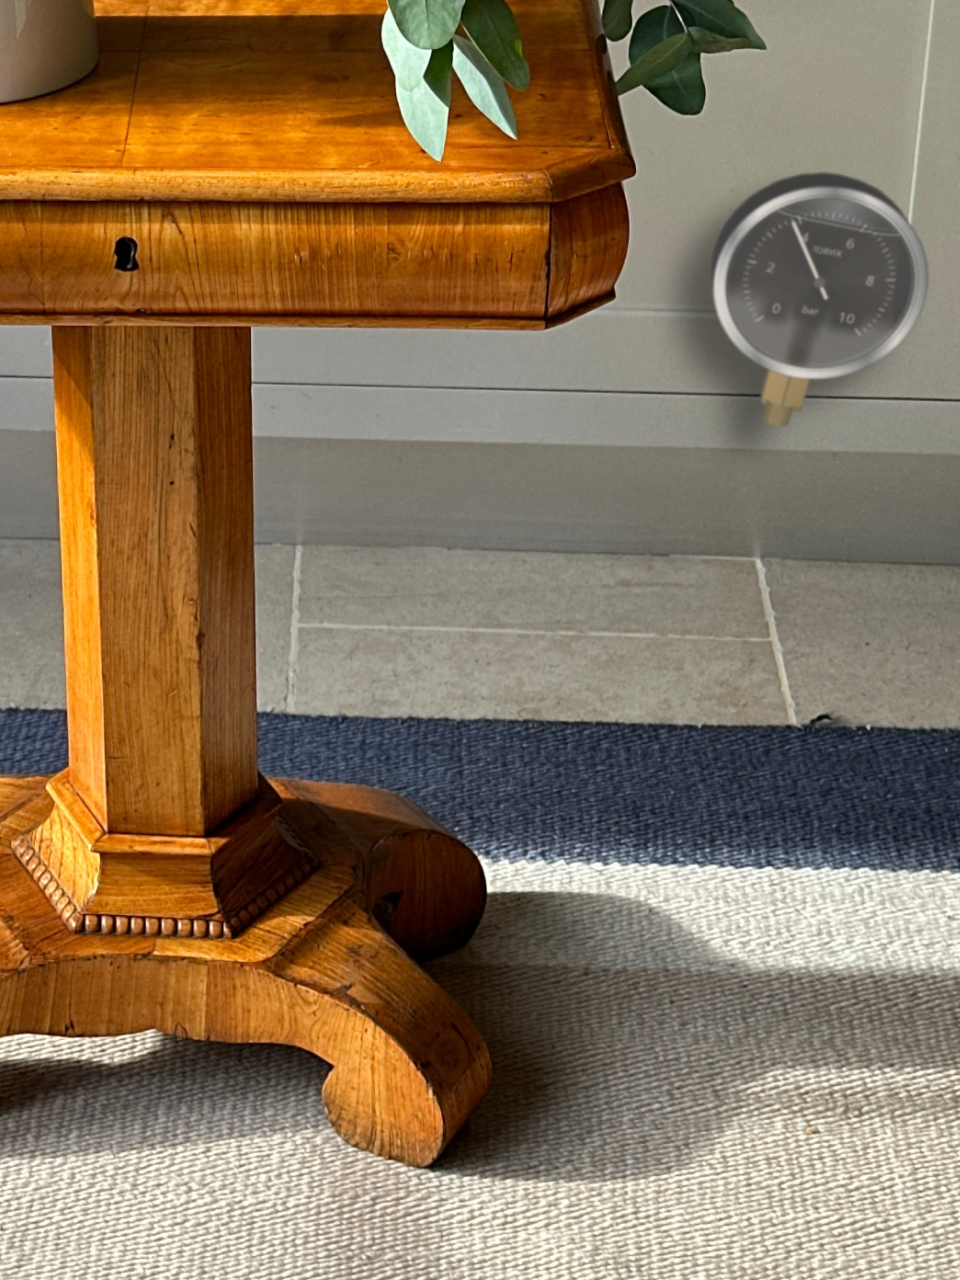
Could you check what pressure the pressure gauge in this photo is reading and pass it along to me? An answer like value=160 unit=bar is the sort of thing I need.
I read value=3.8 unit=bar
